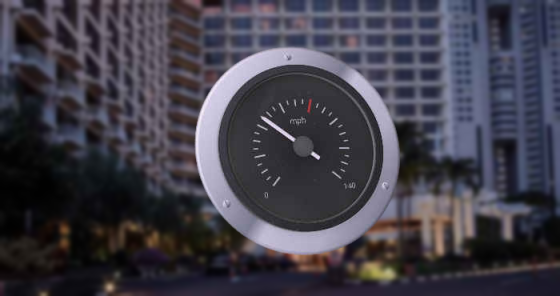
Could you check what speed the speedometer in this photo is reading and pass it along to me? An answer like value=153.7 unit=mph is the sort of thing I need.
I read value=45 unit=mph
